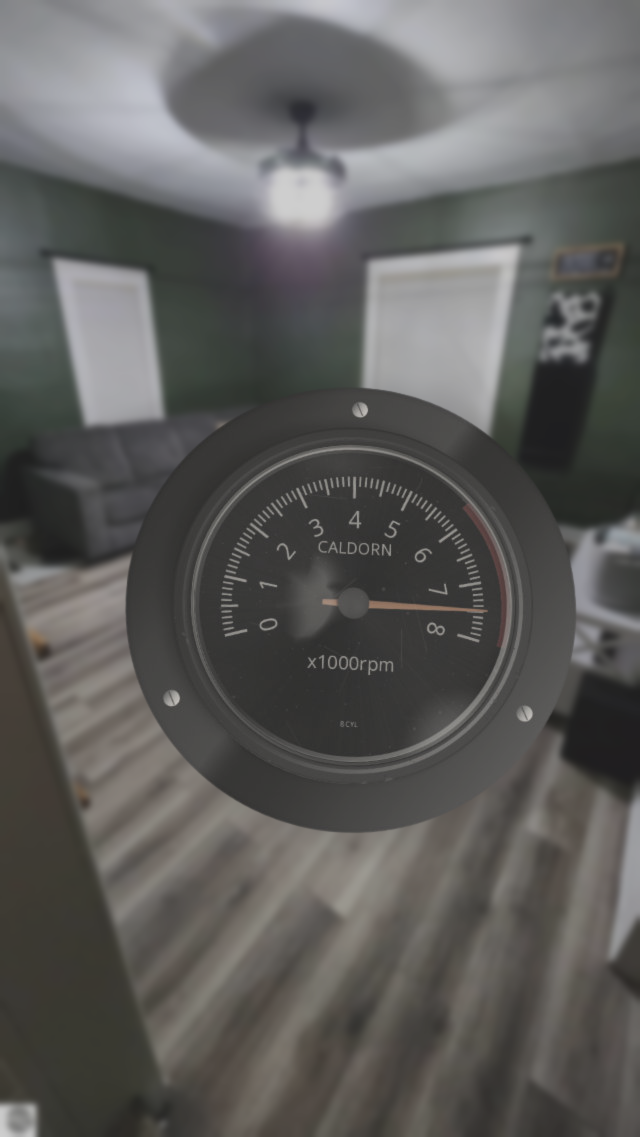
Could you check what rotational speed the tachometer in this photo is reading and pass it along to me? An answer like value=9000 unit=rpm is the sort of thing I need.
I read value=7500 unit=rpm
